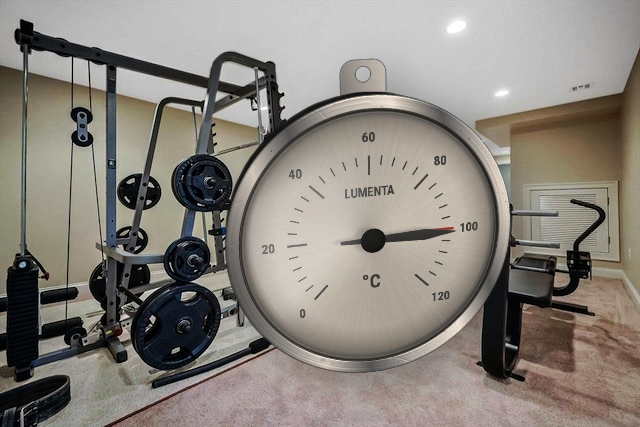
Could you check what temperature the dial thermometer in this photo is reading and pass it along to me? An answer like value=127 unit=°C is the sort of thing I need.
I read value=100 unit=°C
